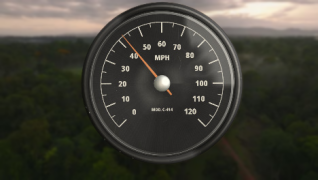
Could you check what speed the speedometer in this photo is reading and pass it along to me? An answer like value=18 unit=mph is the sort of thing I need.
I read value=42.5 unit=mph
